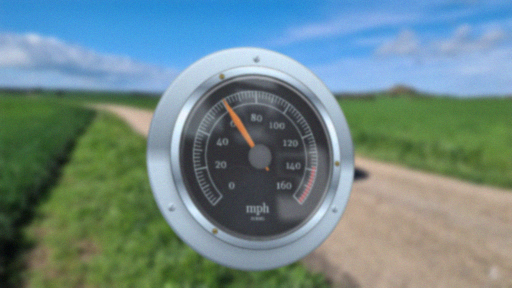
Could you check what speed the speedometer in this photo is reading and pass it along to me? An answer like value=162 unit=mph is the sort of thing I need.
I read value=60 unit=mph
